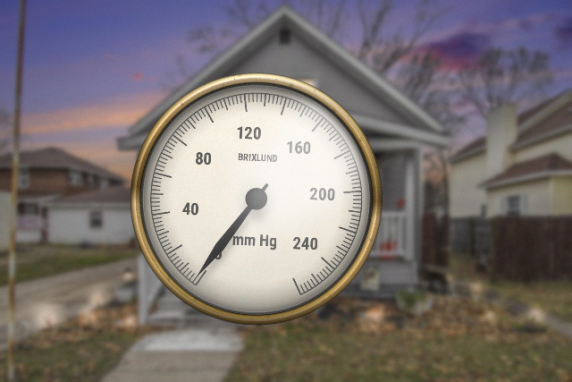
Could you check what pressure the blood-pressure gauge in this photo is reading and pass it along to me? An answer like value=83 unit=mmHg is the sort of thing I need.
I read value=2 unit=mmHg
